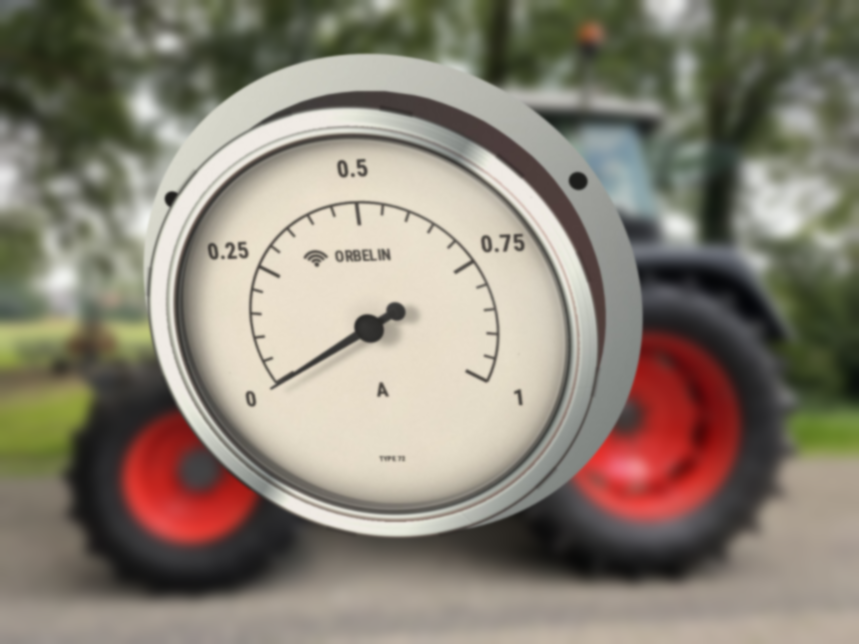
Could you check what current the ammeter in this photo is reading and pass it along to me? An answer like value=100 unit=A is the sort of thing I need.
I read value=0 unit=A
